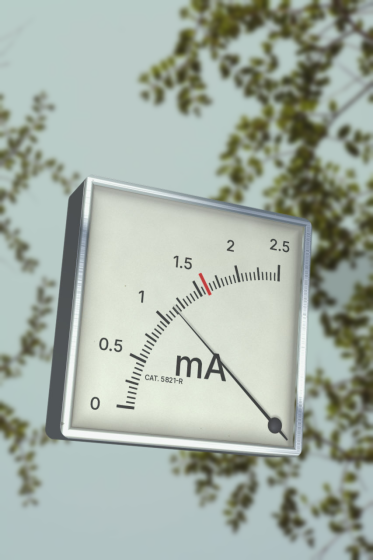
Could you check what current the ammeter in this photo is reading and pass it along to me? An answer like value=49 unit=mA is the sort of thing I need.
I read value=1.15 unit=mA
